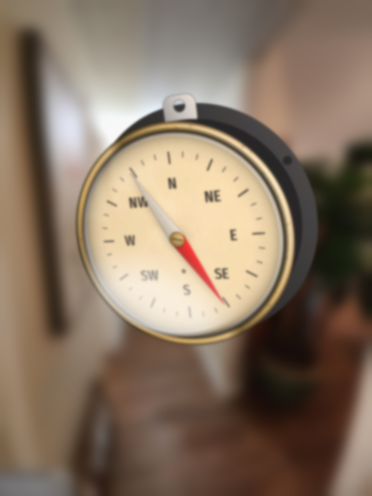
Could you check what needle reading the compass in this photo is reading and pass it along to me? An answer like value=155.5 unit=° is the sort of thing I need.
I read value=150 unit=°
